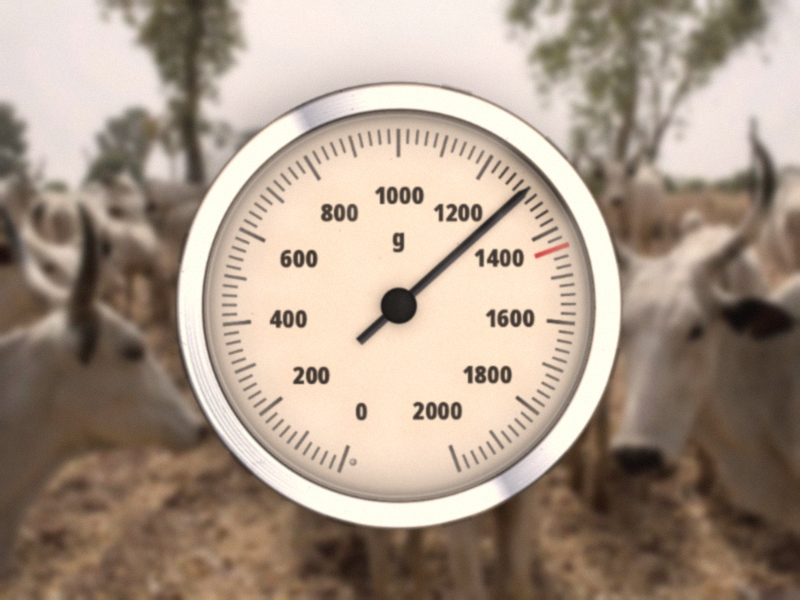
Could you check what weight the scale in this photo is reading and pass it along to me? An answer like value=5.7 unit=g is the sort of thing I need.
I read value=1300 unit=g
